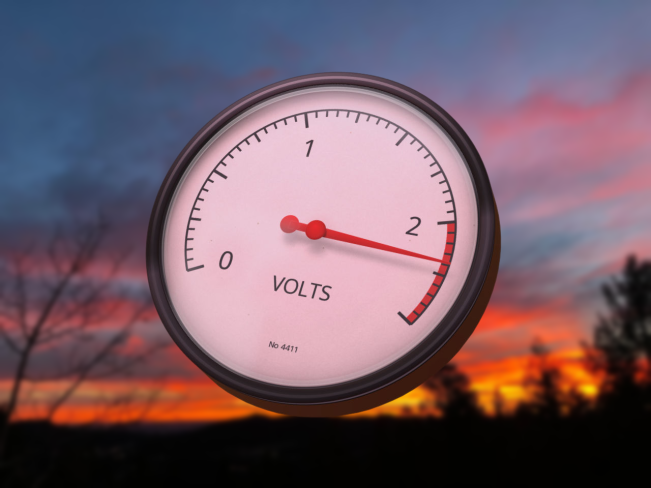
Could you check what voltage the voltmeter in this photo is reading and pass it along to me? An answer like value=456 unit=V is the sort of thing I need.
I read value=2.2 unit=V
